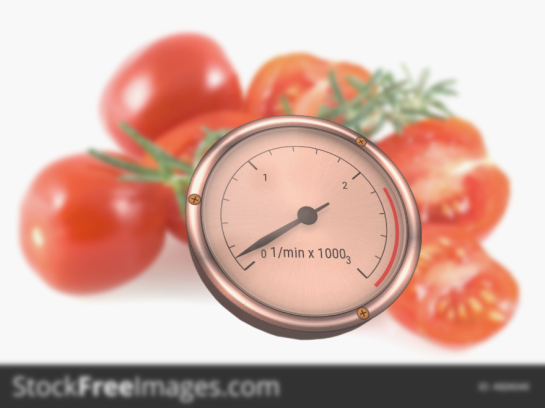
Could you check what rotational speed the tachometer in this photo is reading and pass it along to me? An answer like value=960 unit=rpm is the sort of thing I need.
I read value=100 unit=rpm
